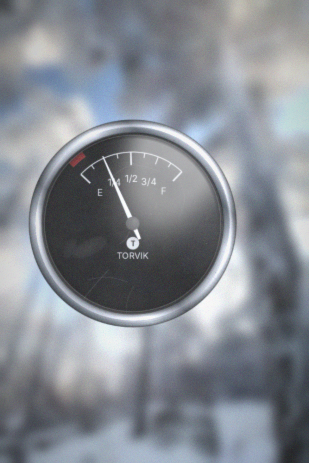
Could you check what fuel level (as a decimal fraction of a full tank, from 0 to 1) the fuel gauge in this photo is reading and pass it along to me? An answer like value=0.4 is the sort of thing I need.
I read value=0.25
